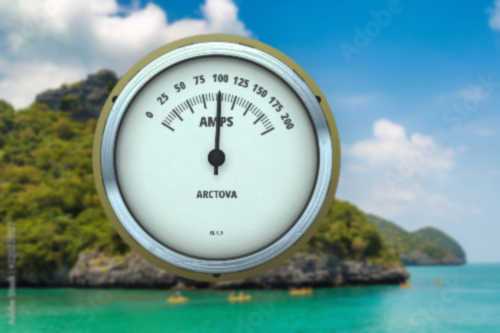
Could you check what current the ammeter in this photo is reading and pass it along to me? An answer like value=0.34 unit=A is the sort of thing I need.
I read value=100 unit=A
